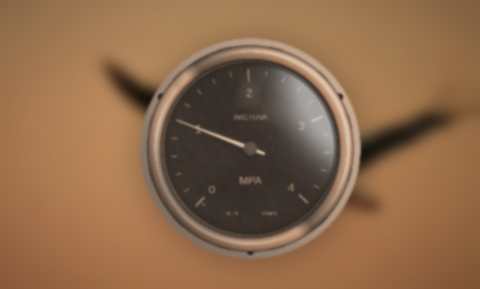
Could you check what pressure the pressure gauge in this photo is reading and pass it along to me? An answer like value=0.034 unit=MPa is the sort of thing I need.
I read value=1 unit=MPa
